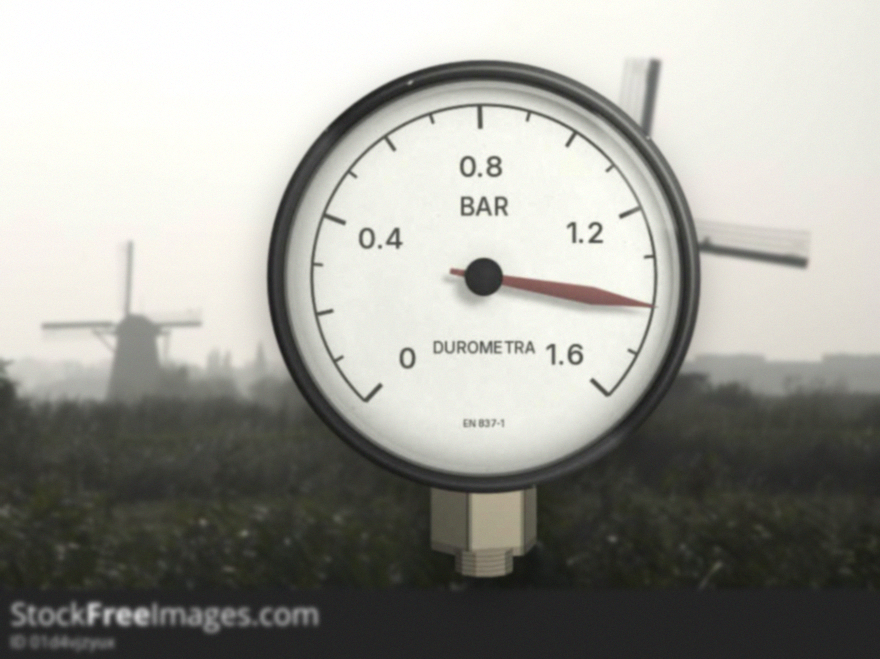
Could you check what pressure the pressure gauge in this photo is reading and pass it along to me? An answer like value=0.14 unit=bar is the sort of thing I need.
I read value=1.4 unit=bar
